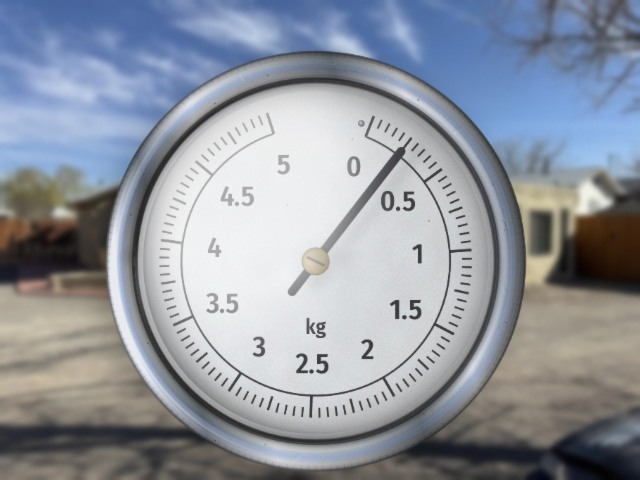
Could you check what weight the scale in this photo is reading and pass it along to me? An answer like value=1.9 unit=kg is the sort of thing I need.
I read value=0.25 unit=kg
